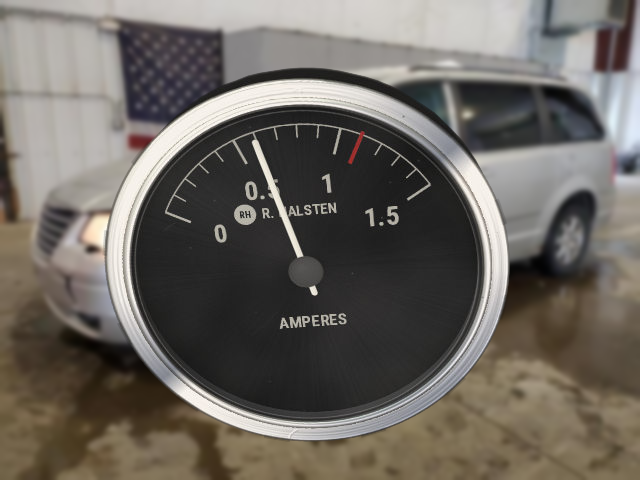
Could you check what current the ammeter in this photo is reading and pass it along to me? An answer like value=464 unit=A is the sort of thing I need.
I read value=0.6 unit=A
